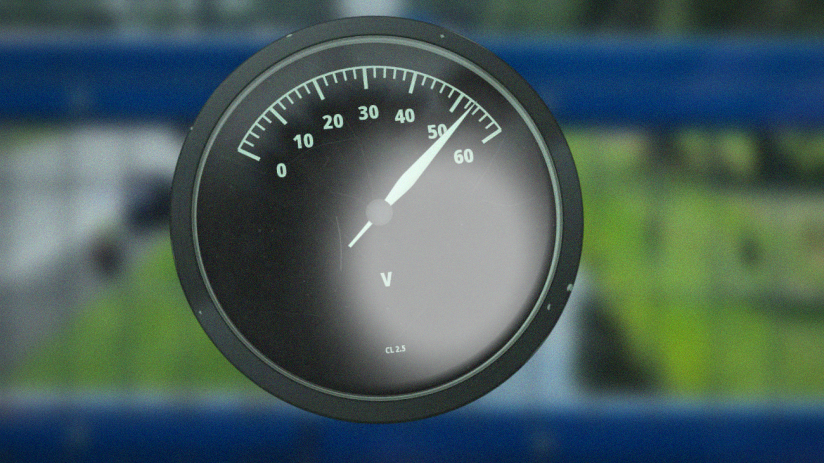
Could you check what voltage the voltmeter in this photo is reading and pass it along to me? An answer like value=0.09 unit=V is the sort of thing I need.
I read value=53 unit=V
